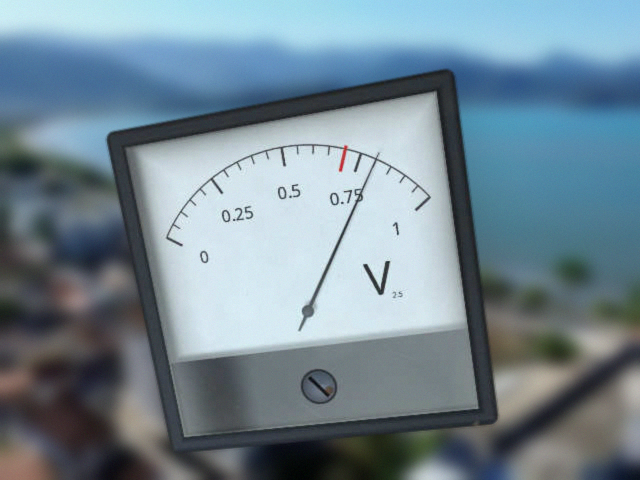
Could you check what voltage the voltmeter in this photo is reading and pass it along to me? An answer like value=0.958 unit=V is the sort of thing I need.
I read value=0.8 unit=V
